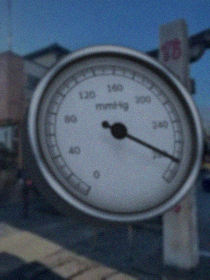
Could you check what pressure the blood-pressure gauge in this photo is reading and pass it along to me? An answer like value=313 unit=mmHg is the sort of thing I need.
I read value=280 unit=mmHg
